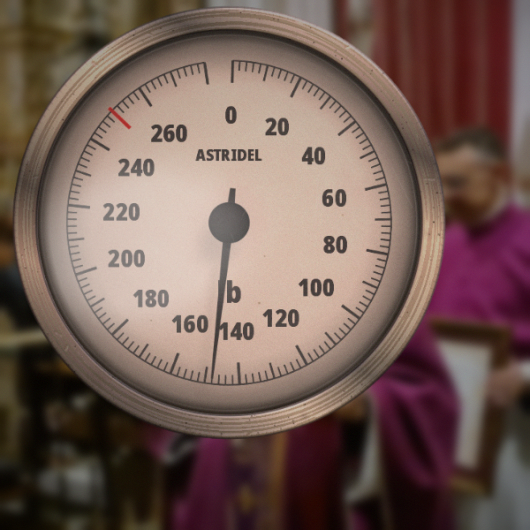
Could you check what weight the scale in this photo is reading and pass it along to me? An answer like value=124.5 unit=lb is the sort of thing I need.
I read value=148 unit=lb
